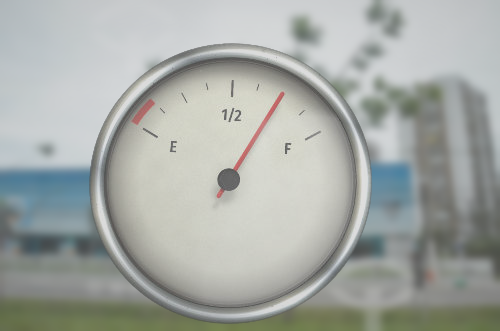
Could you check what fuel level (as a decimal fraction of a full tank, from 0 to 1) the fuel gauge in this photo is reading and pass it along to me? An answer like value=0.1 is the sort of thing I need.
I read value=0.75
